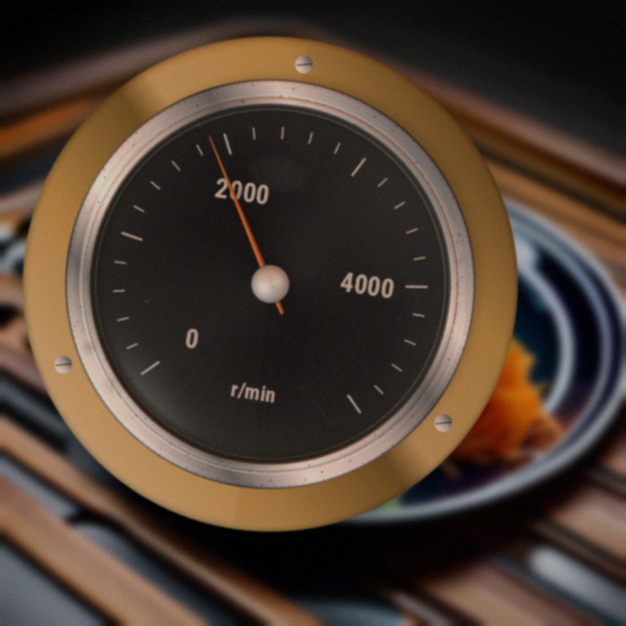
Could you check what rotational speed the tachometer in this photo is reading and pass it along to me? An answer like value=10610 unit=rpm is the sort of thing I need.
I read value=1900 unit=rpm
